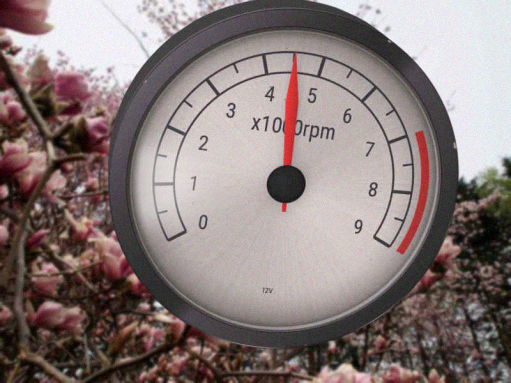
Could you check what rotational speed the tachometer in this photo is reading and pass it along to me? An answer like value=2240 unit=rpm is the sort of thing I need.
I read value=4500 unit=rpm
